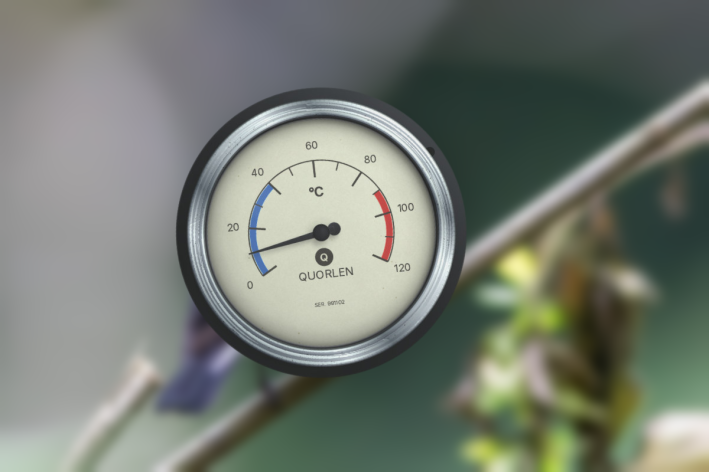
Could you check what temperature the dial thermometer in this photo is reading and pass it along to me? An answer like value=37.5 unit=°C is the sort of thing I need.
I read value=10 unit=°C
